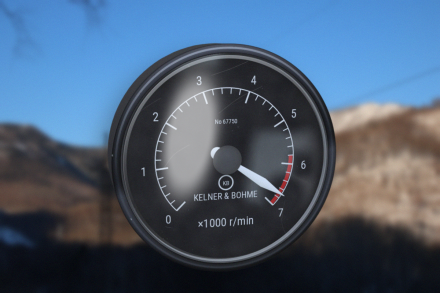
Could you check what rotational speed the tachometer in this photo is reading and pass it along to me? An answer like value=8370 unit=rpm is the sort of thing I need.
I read value=6700 unit=rpm
